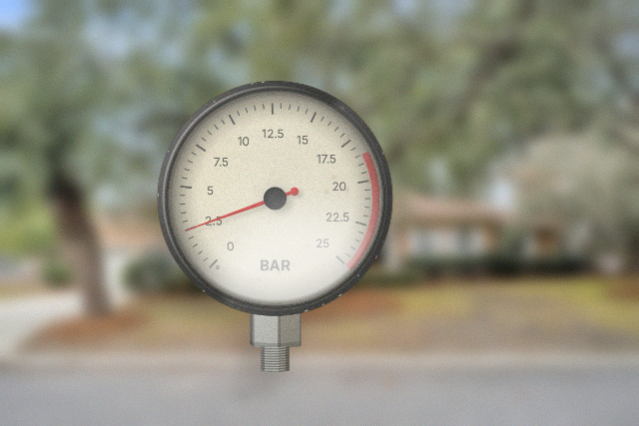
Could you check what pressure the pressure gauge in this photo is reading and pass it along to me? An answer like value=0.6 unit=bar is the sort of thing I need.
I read value=2.5 unit=bar
